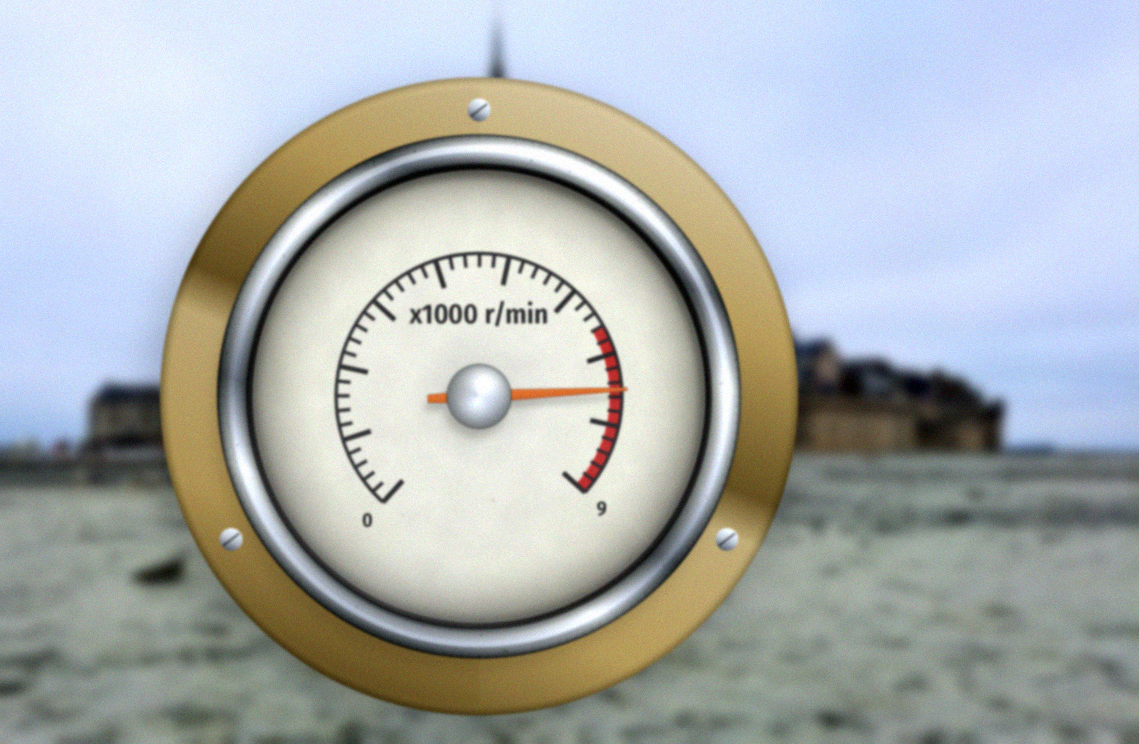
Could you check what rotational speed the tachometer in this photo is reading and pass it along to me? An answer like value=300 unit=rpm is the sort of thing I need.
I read value=7500 unit=rpm
